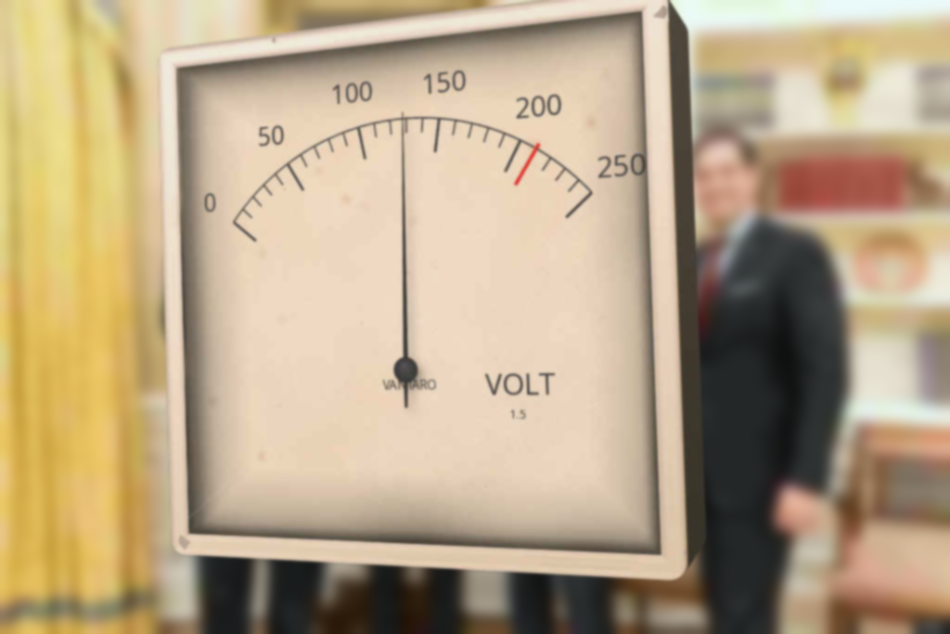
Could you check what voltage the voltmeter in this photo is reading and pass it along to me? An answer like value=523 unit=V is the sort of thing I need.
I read value=130 unit=V
